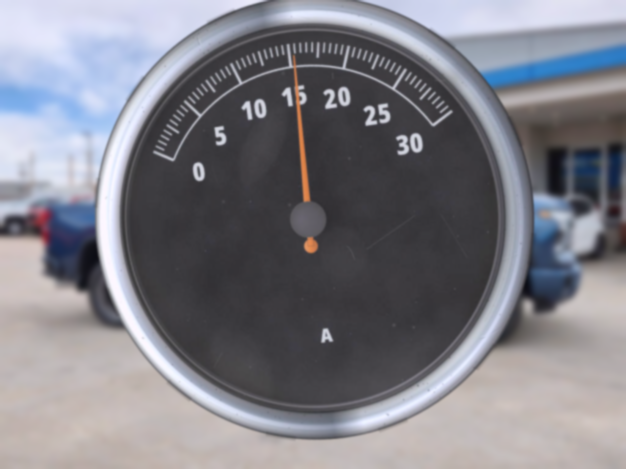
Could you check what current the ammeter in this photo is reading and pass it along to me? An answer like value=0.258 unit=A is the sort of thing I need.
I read value=15.5 unit=A
